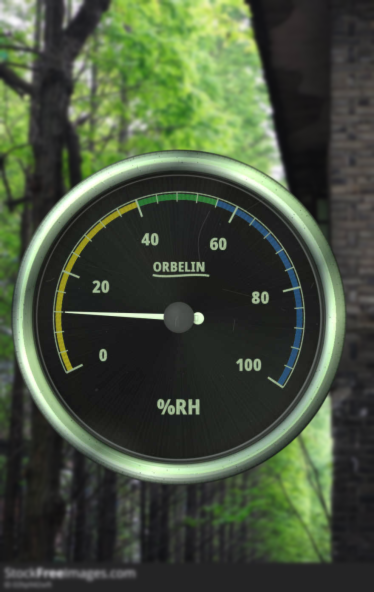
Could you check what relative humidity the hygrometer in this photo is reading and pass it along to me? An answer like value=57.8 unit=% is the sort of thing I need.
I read value=12 unit=%
